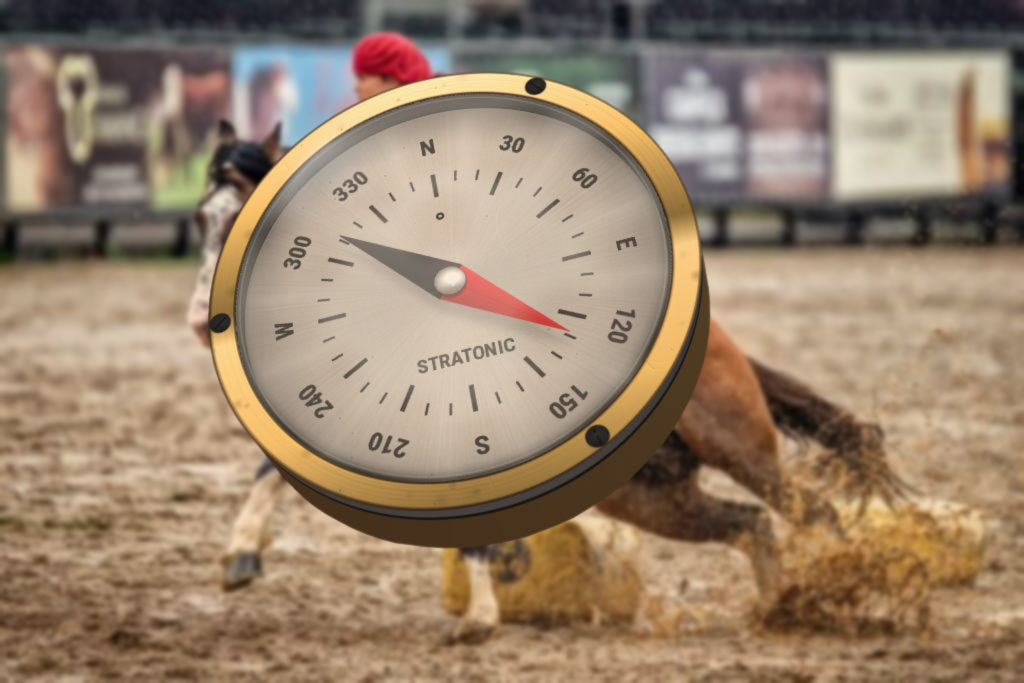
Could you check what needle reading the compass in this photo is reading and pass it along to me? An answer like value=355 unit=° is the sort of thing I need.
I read value=130 unit=°
